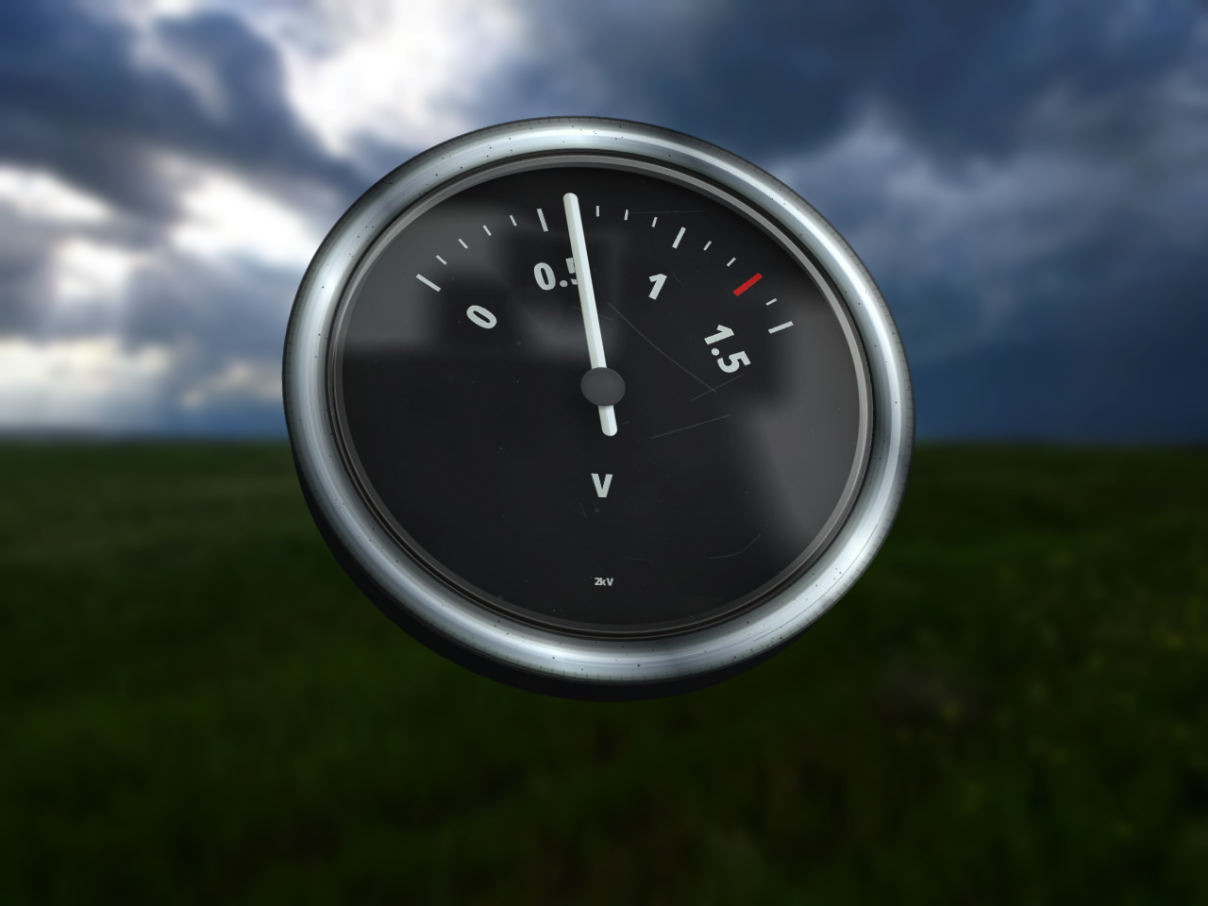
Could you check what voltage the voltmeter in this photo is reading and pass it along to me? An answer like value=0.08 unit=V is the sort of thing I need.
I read value=0.6 unit=V
